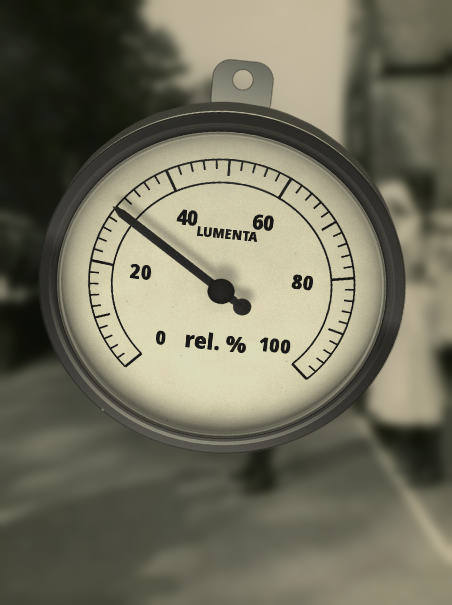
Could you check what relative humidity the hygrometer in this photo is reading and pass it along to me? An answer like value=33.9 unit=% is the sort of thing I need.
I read value=30 unit=%
